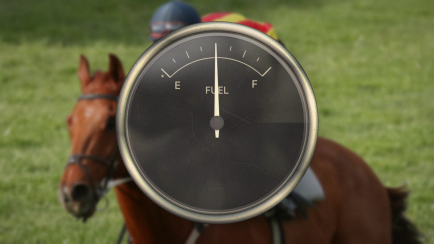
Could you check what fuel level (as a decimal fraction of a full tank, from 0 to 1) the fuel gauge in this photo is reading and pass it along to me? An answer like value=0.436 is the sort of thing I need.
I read value=0.5
